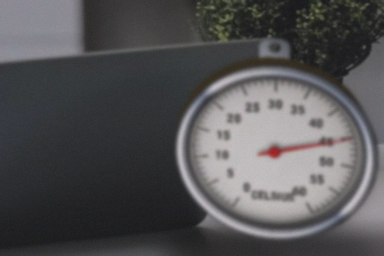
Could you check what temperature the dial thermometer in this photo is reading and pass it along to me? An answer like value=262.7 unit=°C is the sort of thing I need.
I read value=45 unit=°C
